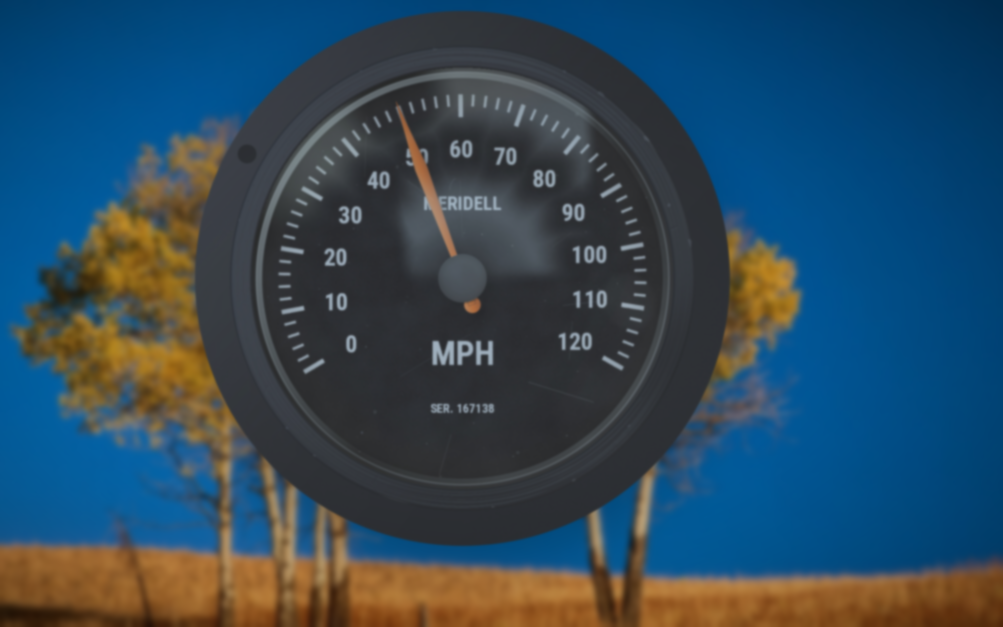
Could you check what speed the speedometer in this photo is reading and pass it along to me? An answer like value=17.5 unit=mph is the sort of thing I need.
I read value=50 unit=mph
